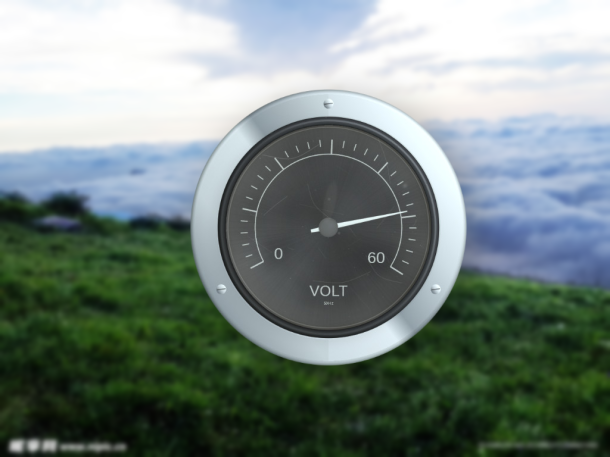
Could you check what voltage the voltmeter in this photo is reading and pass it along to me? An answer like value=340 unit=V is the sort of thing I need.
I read value=49 unit=V
